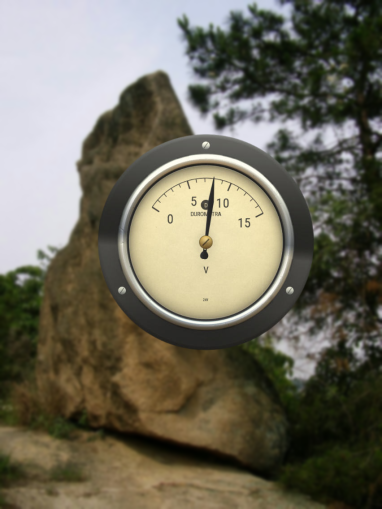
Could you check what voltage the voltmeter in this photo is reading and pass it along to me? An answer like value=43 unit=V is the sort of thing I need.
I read value=8 unit=V
